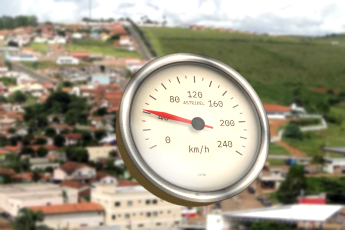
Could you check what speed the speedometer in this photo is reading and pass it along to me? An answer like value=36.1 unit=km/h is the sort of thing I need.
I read value=40 unit=km/h
